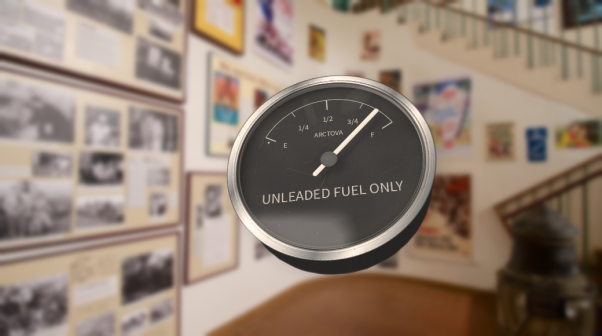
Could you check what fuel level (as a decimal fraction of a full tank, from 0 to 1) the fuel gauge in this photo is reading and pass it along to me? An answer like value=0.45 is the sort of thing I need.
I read value=0.875
